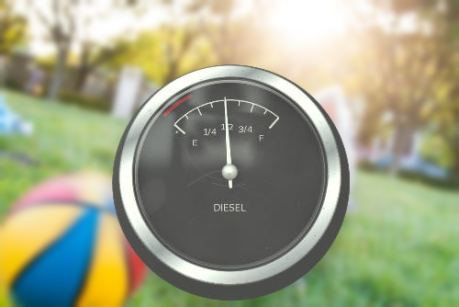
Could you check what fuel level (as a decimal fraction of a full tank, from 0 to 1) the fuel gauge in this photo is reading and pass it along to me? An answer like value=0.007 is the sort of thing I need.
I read value=0.5
